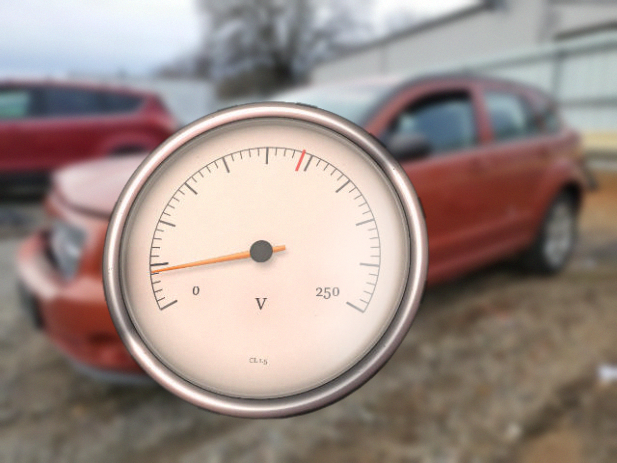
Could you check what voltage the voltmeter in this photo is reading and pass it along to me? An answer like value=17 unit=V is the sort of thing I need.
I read value=20 unit=V
